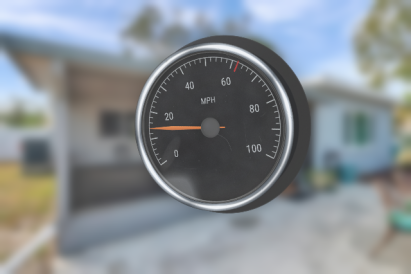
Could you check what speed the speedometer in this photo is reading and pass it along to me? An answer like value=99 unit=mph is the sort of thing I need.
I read value=14 unit=mph
